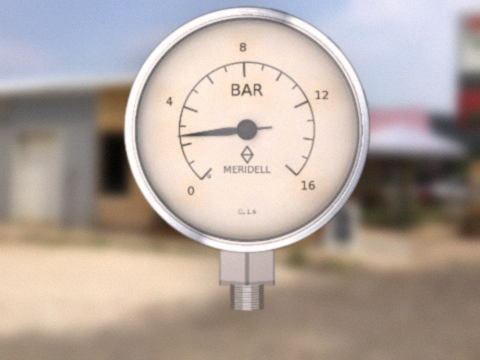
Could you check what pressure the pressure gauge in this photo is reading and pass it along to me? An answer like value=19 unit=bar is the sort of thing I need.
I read value=2.5 unit=bar
